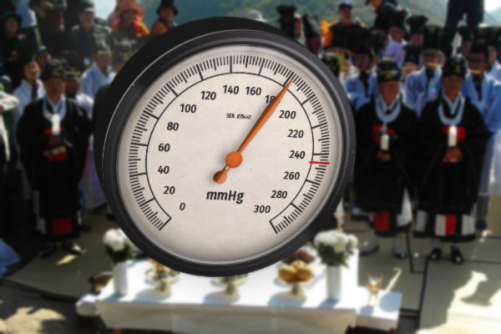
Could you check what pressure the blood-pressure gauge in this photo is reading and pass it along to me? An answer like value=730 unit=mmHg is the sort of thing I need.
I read value=180 unit=mmHg
